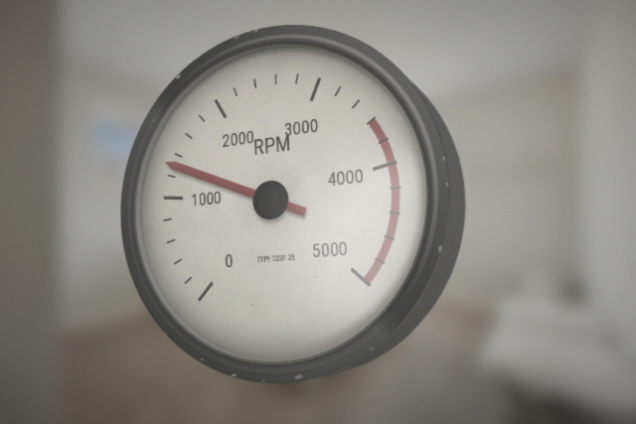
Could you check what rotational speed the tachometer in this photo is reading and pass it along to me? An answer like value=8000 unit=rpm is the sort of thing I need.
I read value=1300 unit=rpm
